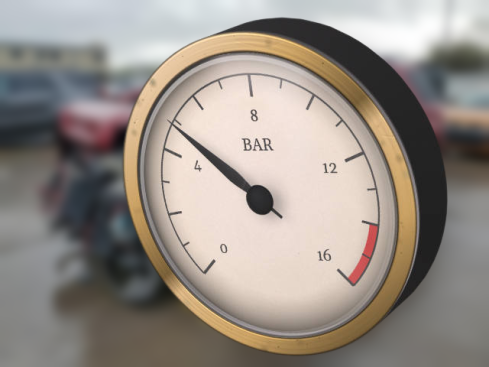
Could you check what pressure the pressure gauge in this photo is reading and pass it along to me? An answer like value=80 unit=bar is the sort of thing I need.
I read value=5 unit=bar
